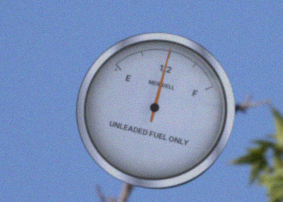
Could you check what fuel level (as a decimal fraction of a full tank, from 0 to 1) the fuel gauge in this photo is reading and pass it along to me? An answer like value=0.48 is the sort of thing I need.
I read value=0.5
